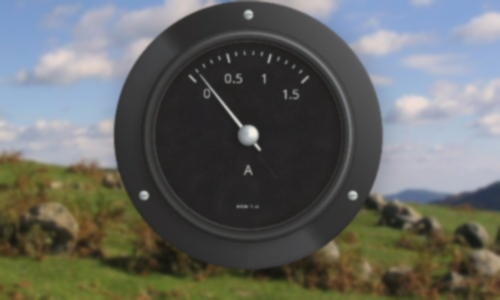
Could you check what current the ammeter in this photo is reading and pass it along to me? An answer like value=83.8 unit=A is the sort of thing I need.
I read value=0.1 unit=A
